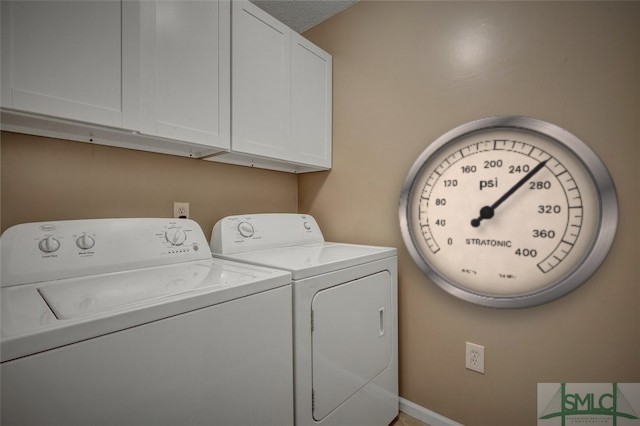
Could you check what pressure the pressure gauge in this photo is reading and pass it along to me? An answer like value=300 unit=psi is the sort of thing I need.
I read value=260 unit=psi
